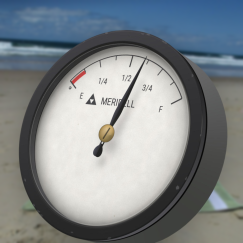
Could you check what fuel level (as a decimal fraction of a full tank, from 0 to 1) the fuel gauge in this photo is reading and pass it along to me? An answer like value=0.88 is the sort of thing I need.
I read value=0.625
